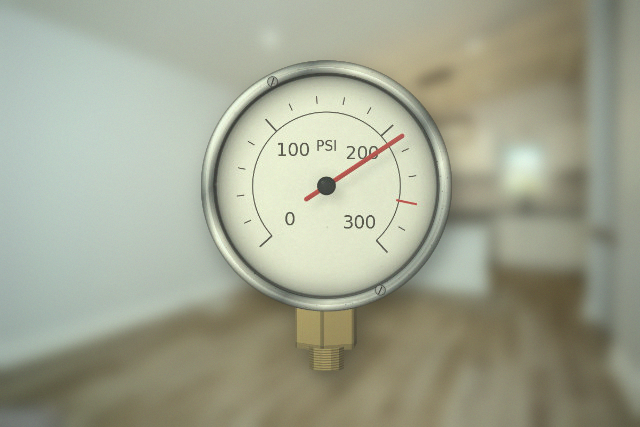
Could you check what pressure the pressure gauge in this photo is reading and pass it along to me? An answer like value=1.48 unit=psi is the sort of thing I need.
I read value=210 unit=psi
